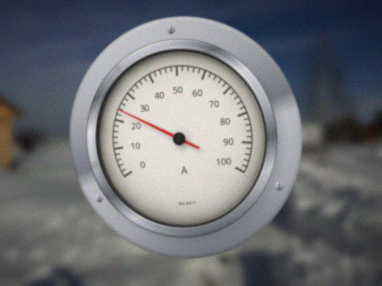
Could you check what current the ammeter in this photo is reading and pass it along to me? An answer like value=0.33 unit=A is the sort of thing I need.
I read value=24 unit=A
